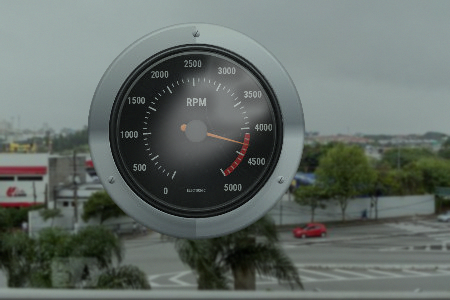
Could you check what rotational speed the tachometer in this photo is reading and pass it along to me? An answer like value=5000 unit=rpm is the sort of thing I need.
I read value=4300 unit=rpm
